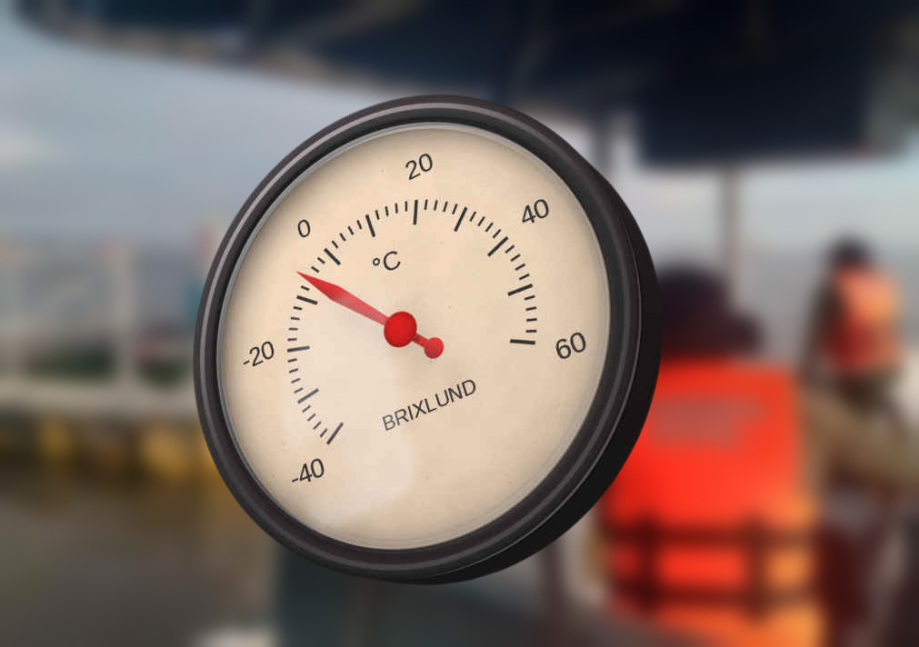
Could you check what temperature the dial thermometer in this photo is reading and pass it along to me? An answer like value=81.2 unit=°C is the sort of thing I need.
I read value=-6 unit=°C
